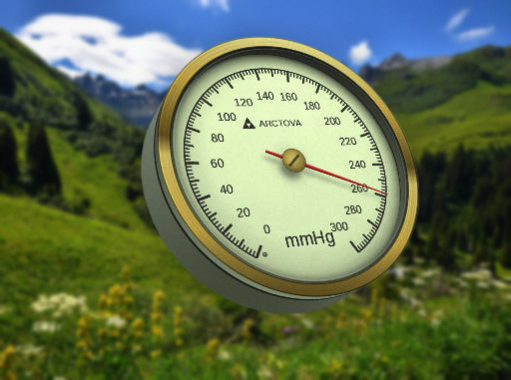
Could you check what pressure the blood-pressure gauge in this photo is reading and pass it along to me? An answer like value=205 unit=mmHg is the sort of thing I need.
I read value=260 unit=mmHg
